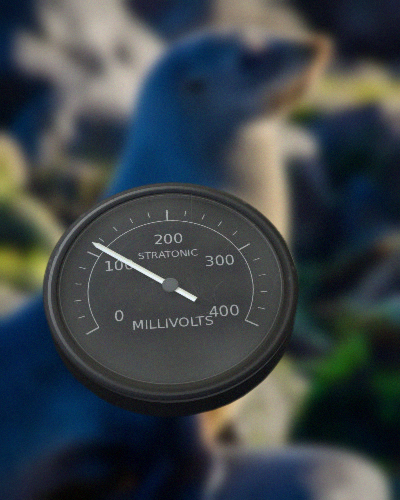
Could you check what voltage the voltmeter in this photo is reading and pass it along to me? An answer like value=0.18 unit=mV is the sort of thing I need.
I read value=110 unit=mV
